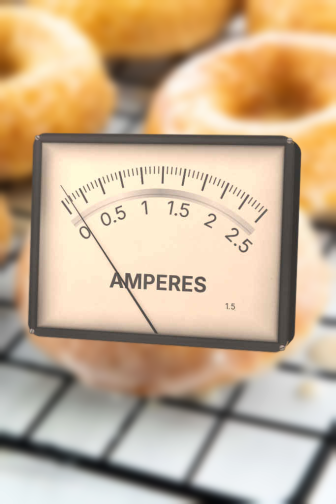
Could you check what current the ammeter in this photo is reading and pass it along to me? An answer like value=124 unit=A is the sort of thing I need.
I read value=0.1 unit=A
